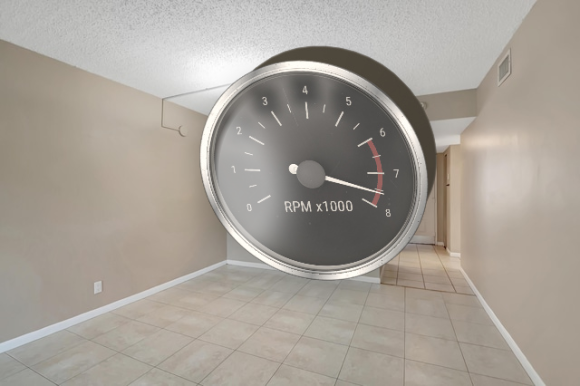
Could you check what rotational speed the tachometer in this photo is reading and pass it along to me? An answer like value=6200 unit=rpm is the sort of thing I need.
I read value=7500 unit=rpm
